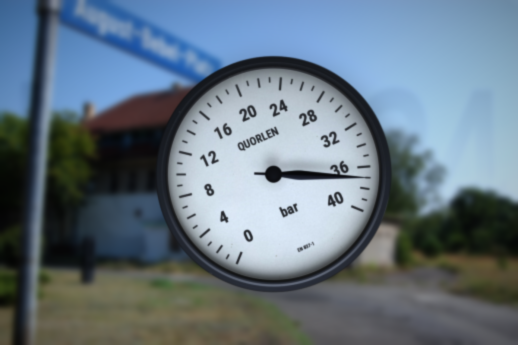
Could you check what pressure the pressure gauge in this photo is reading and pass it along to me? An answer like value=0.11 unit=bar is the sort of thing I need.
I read value=37 unit=bar
